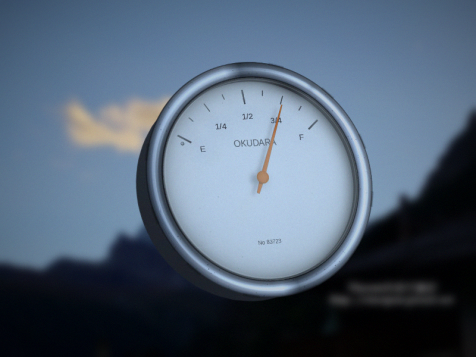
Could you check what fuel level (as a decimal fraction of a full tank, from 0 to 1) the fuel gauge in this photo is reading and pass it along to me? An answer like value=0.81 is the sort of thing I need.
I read value=0.75
